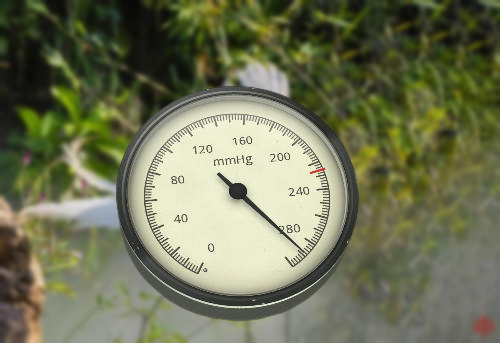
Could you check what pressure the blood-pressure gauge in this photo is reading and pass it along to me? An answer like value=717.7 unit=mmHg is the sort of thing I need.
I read value=290 unit=mmHg
